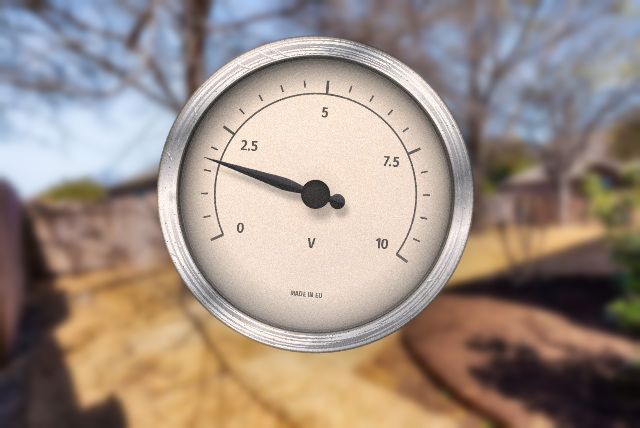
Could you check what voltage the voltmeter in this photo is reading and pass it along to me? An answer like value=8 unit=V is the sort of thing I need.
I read value=1.75 unit=V
